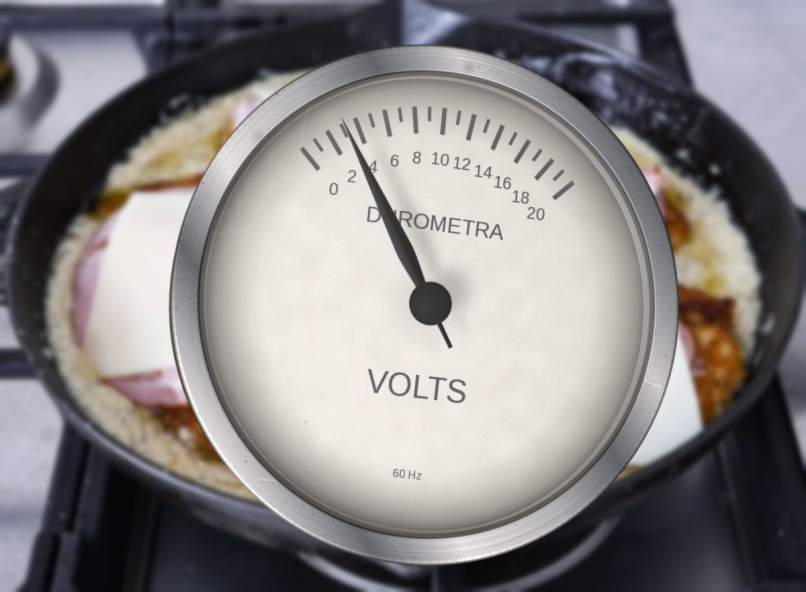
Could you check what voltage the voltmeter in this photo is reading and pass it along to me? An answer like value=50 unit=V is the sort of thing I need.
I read value=3 unit=V
